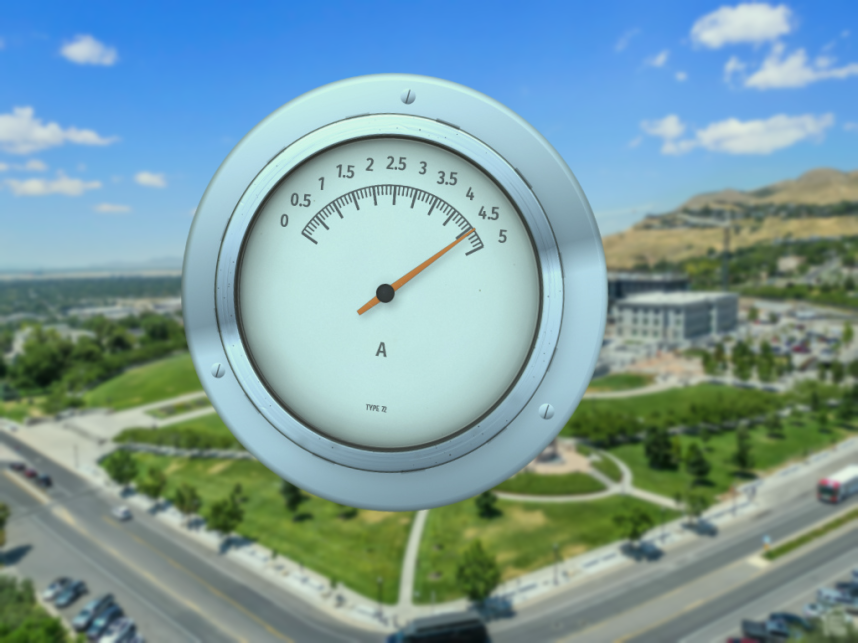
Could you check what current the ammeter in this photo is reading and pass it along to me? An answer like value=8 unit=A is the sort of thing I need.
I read value=4.6 unit=A
